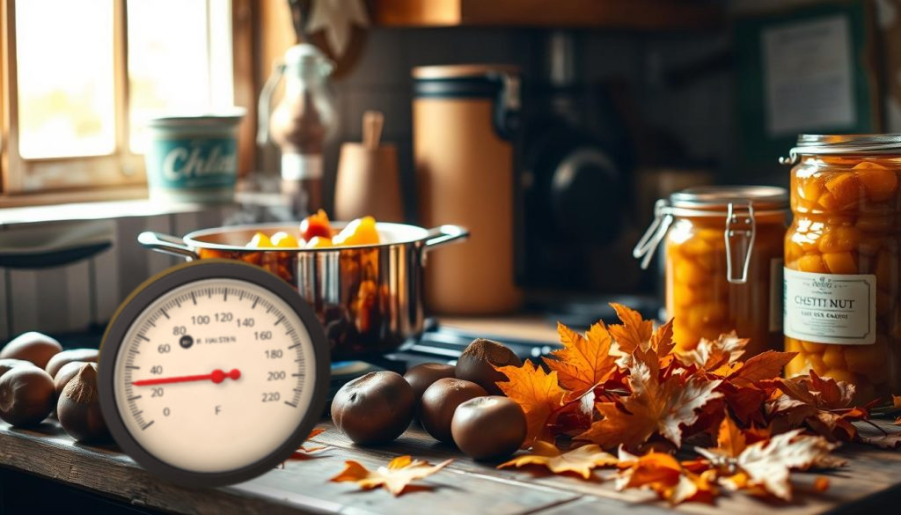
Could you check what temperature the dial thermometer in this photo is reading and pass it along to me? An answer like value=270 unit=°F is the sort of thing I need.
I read value=30 unit=°F
